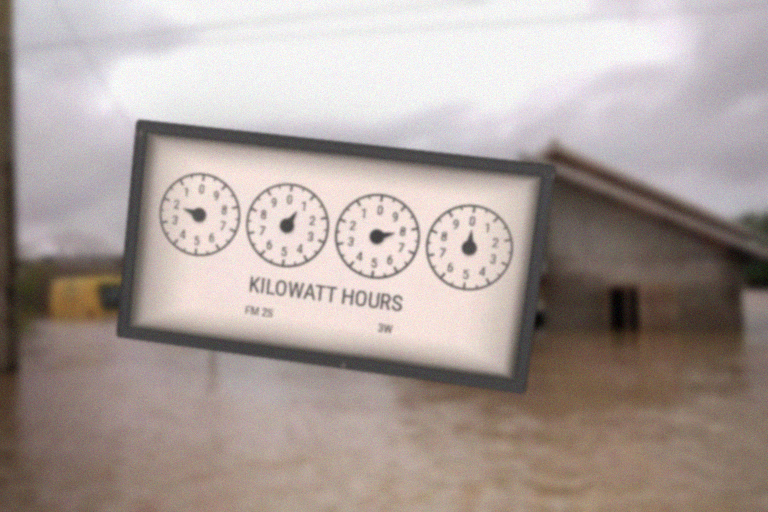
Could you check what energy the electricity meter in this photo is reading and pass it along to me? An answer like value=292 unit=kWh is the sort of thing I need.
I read value=2080 unit=kWh
